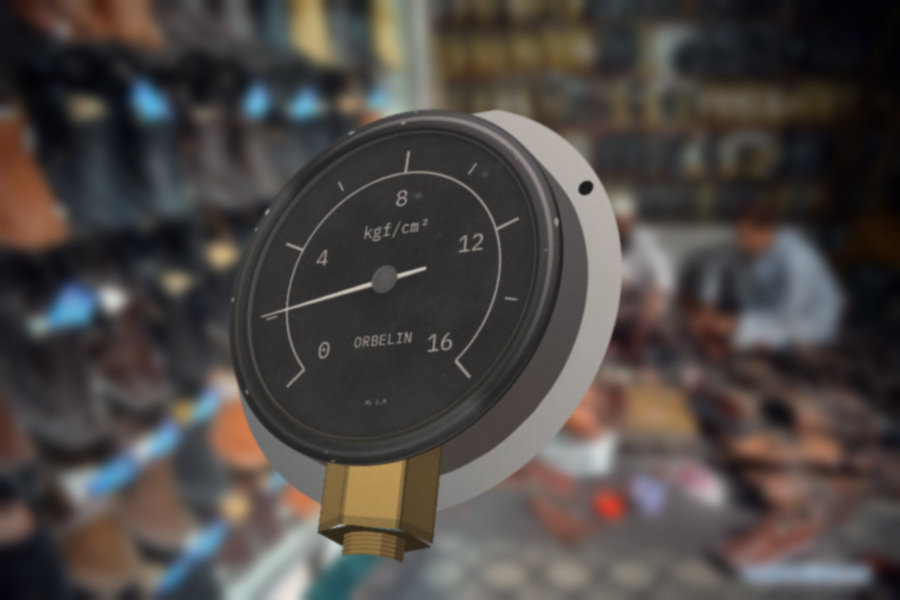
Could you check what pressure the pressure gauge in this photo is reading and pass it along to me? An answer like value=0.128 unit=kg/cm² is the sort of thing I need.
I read value=2 unit=kg/cm²
